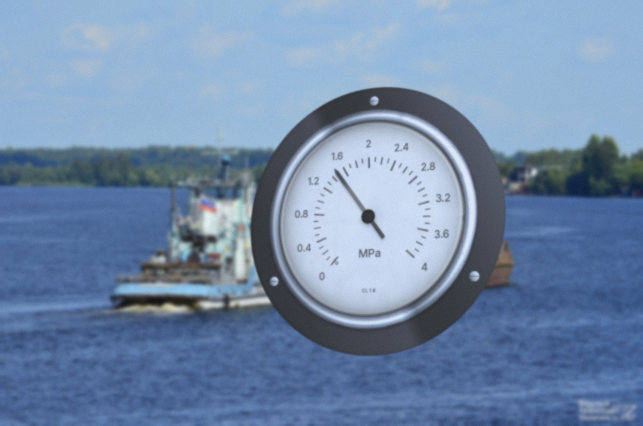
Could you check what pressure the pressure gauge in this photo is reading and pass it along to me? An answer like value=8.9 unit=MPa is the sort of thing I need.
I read value=1.5 unit=MPa
